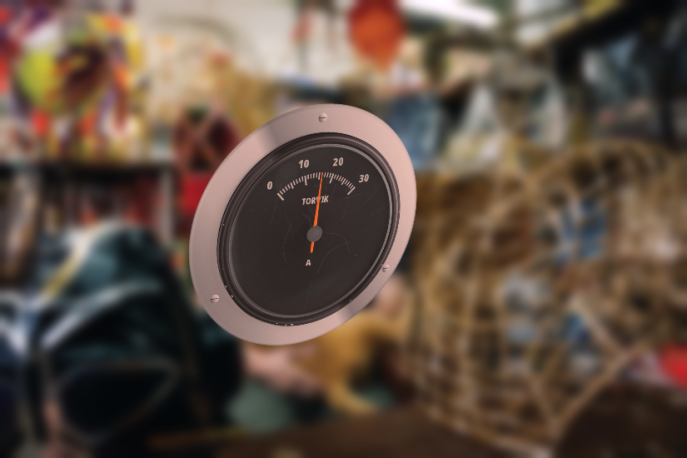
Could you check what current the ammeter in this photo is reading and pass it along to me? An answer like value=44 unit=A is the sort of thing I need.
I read value=15 unit=A
